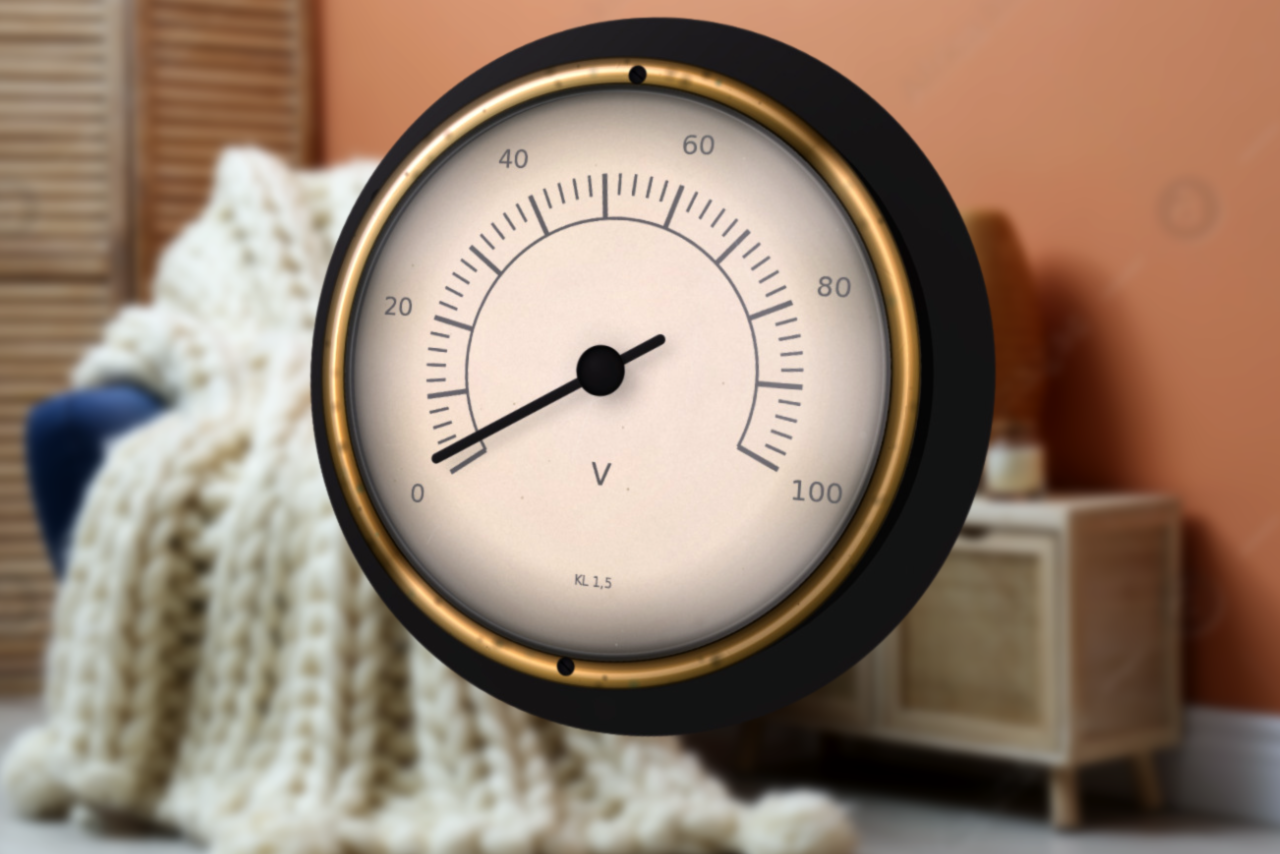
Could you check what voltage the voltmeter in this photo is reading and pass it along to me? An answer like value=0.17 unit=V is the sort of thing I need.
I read value=2 unit=V
